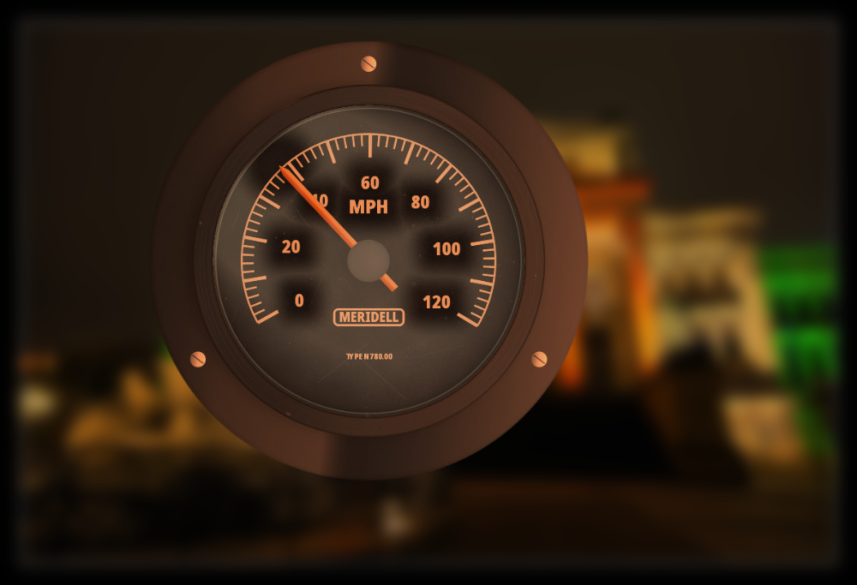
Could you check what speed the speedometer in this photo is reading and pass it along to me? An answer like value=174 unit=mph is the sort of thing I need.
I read value=38 unit=mph
